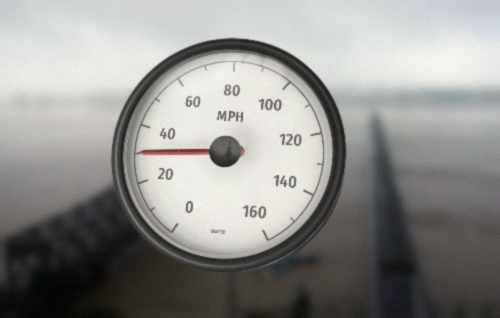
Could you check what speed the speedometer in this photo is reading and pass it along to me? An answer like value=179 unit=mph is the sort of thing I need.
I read value=30 unit=mph
